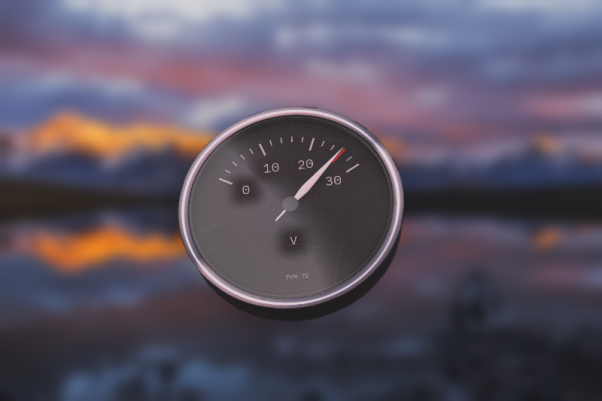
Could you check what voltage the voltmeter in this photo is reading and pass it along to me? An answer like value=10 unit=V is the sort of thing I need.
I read value=26 unit=V
